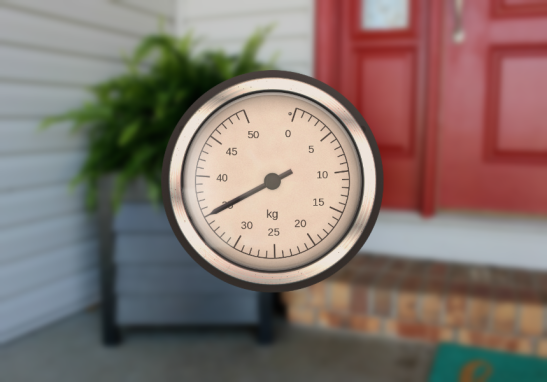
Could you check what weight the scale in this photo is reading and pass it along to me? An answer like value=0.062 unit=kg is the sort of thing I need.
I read value=35 unit=kg
